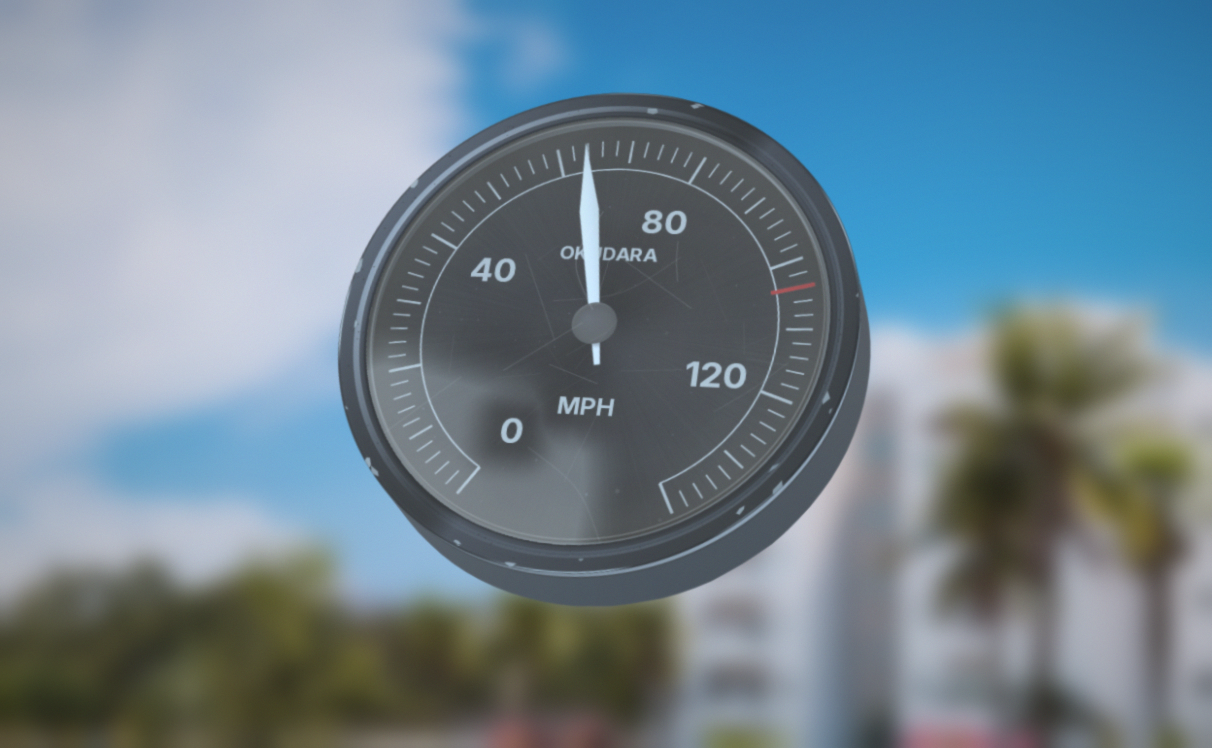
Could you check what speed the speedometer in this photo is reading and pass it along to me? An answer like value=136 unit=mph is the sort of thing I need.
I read value=64 unit=mph
